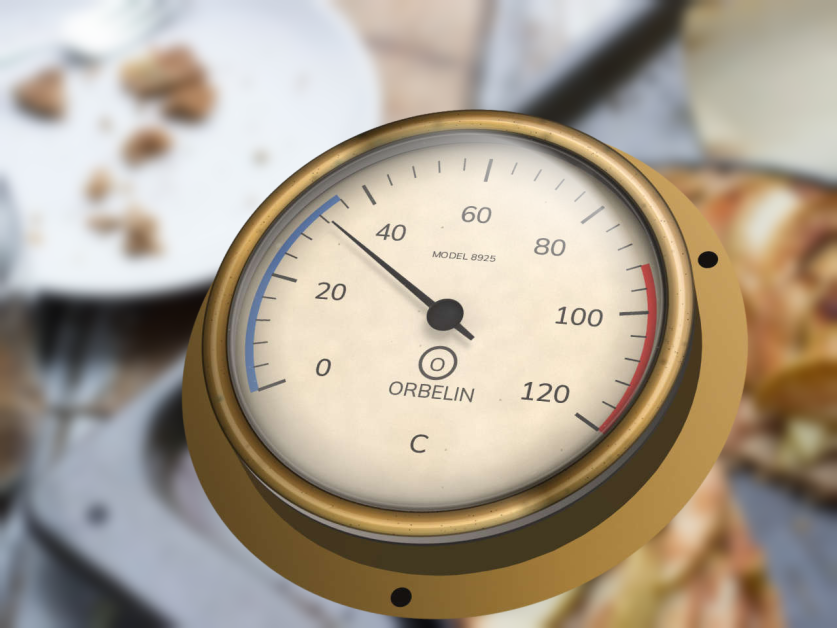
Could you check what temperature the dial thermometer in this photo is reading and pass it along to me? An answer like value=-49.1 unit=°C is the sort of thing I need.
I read value=32 unit=°C
